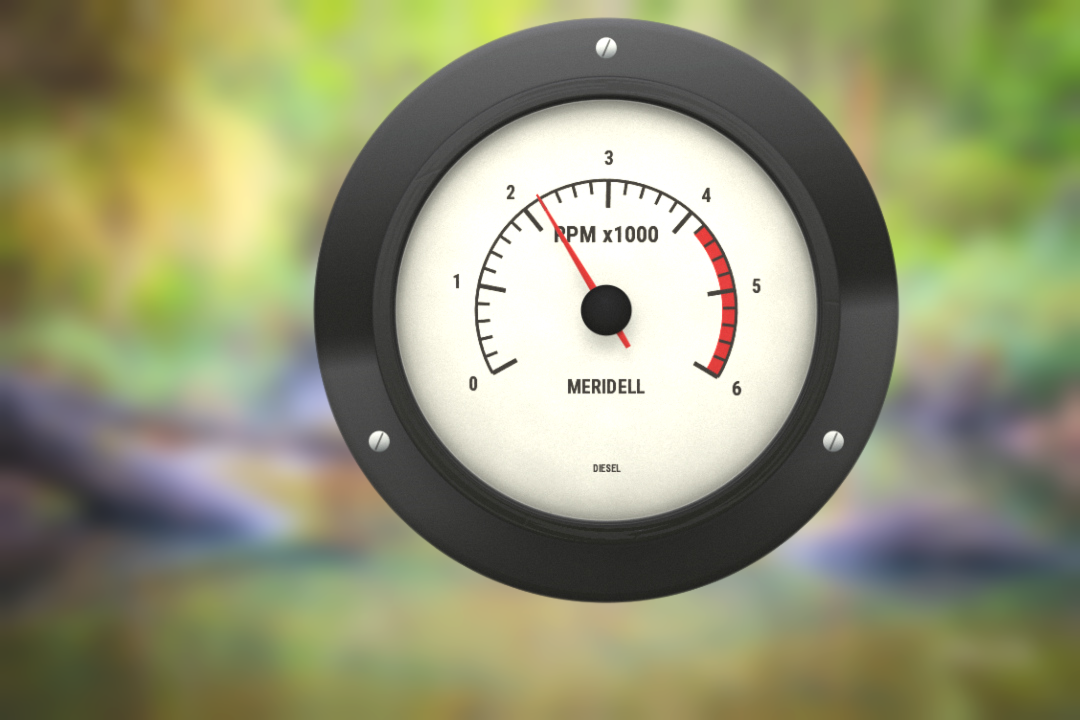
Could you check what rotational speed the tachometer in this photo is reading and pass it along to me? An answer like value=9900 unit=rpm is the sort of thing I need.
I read value=2200 unit=rpm
